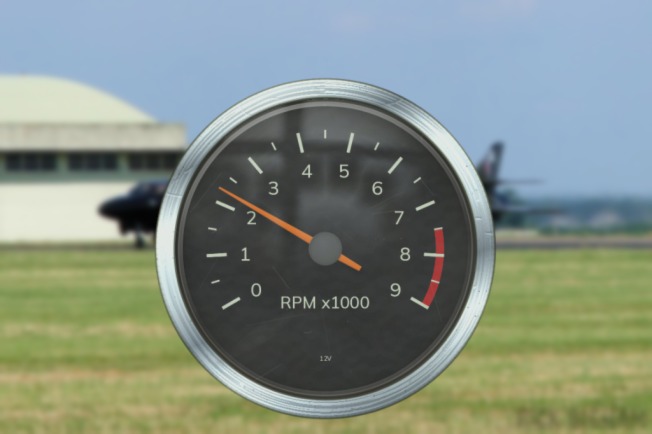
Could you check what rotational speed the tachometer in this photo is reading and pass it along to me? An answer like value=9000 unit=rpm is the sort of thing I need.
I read value=2250 unit=rpm
